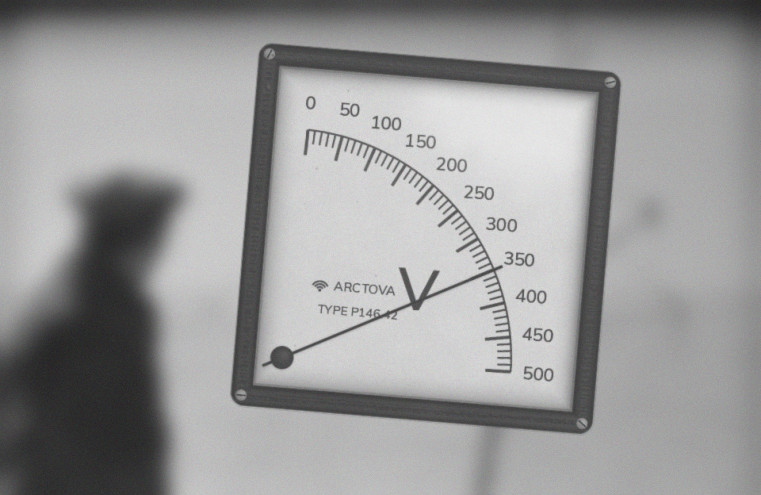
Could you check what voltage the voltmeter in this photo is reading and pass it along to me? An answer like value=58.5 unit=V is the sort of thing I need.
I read value=350 unit=V
